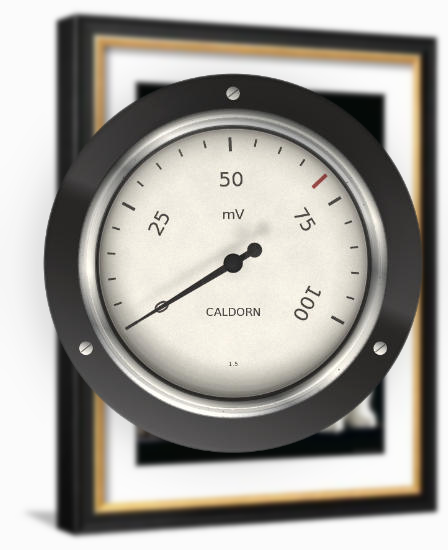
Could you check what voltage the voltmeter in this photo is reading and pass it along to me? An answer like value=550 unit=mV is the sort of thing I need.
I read value=0 unit=mV
